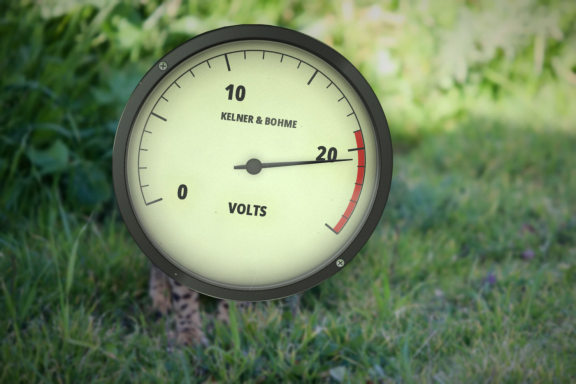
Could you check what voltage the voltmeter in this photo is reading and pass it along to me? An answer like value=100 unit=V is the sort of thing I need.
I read value=20.5 unit=V
